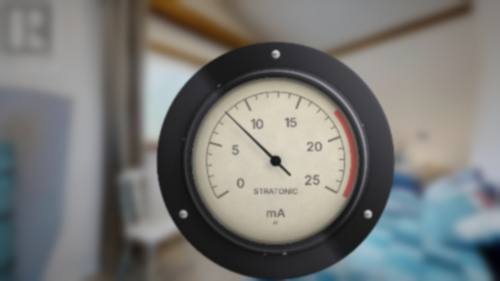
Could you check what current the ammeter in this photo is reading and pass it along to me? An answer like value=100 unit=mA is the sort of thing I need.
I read value=8 unit=mA
